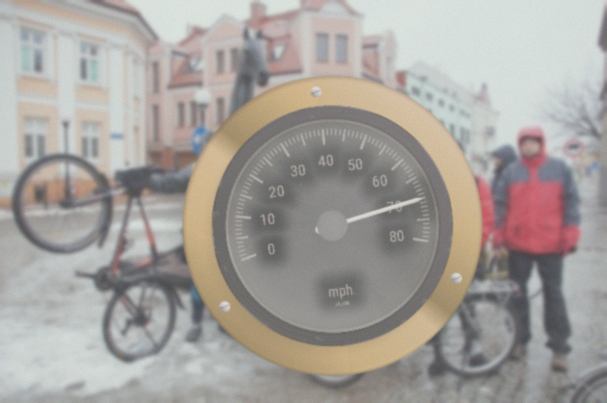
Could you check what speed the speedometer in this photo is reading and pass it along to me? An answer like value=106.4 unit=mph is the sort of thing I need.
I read value=70 unit=mph
